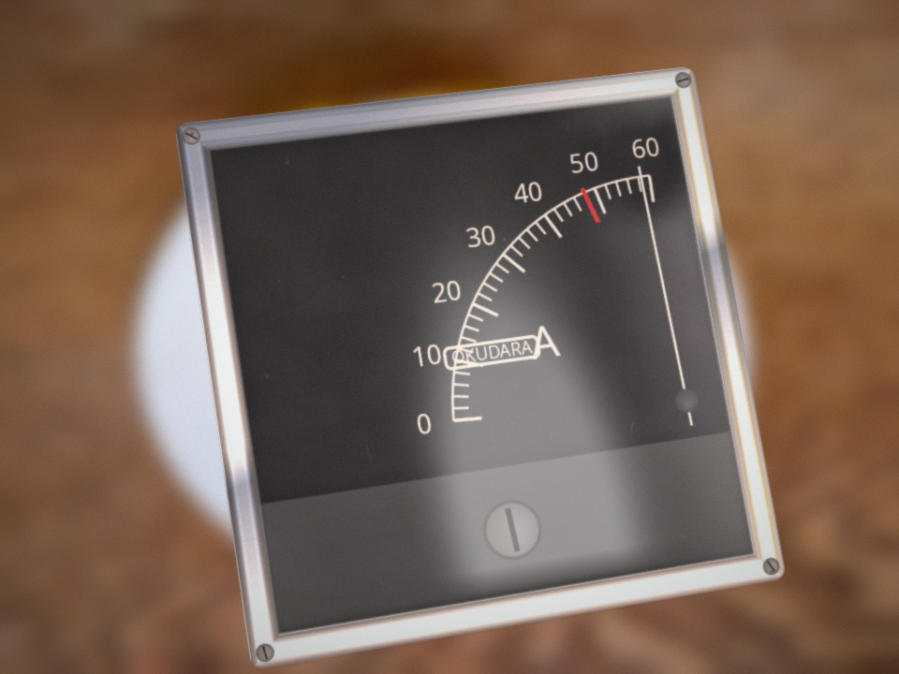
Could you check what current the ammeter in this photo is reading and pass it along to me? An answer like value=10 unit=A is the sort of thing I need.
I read value=58 unit=A
